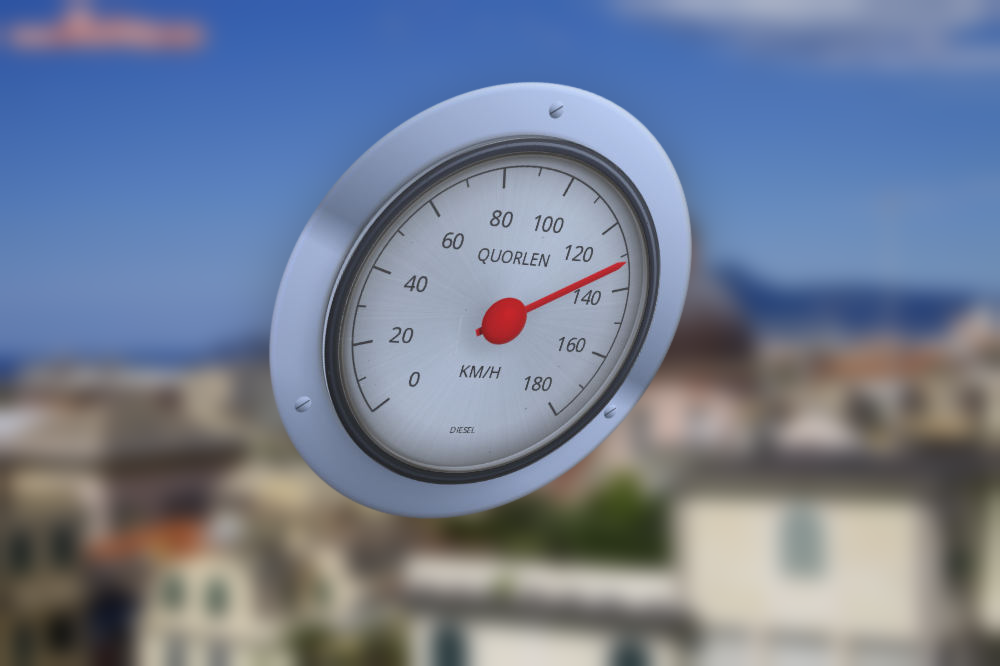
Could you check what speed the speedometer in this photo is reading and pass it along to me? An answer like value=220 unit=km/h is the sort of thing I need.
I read value=130 unit=km/h
